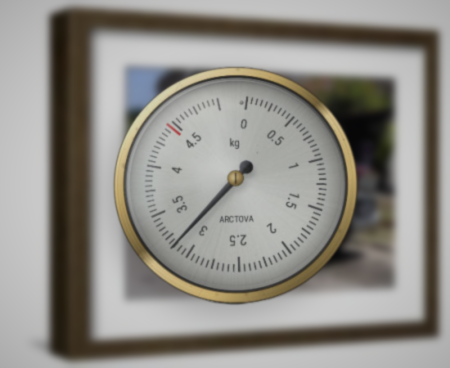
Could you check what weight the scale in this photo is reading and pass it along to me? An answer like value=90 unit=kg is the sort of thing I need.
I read value=3.15 unit=kg
